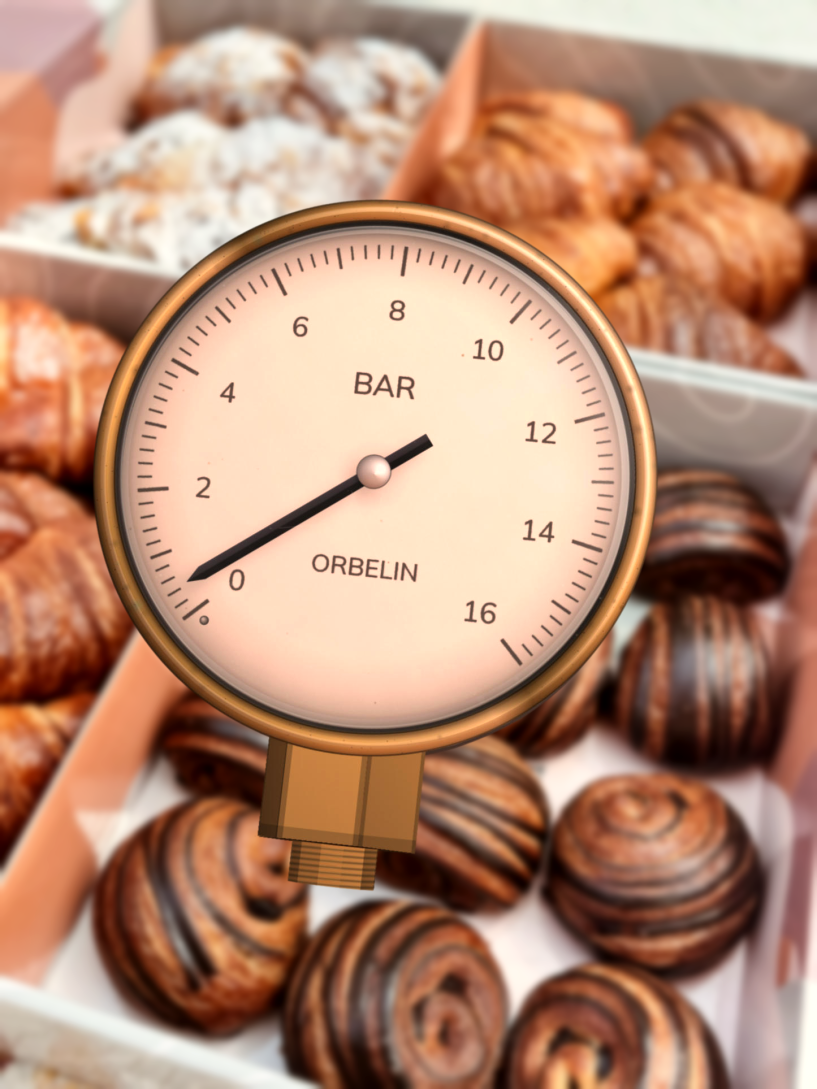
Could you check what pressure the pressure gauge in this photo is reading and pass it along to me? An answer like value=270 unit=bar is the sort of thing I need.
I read value=0.4 unit=bar
